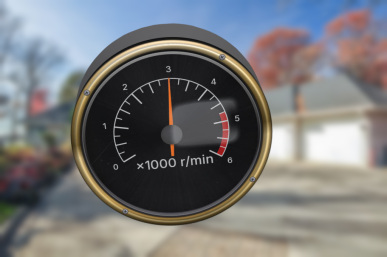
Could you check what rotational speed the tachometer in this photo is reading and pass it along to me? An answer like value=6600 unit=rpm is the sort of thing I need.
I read value=3000 unit=rpm
